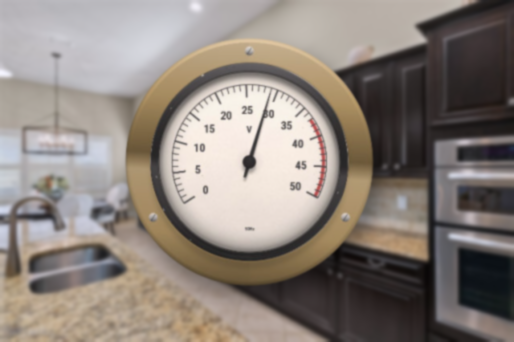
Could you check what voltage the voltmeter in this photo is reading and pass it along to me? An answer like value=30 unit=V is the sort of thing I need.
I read value=29 unit=V
